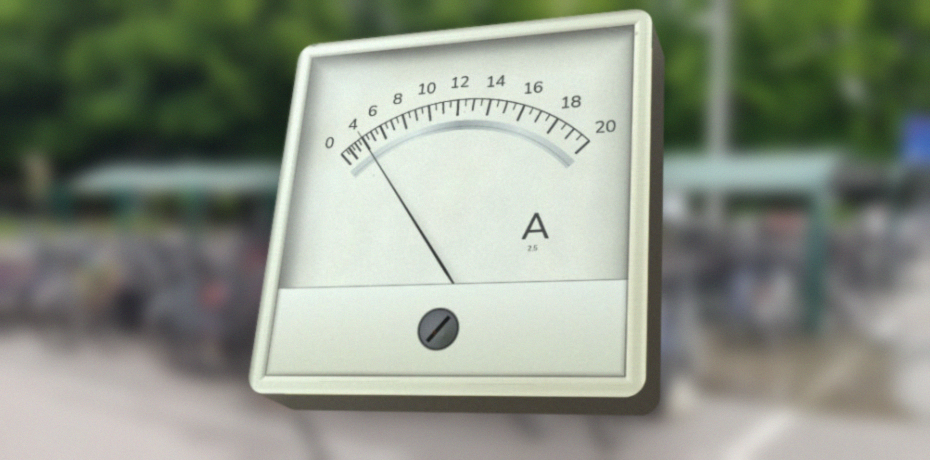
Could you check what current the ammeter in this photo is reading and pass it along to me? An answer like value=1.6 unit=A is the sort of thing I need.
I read value=4 unit=A
